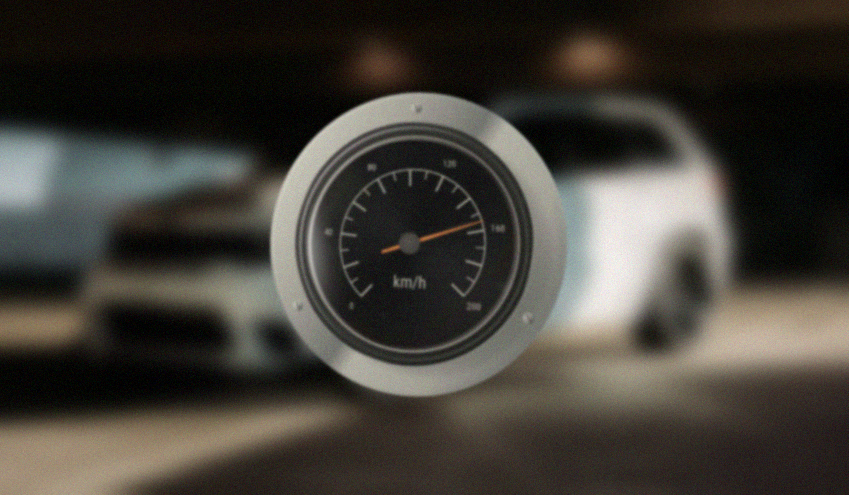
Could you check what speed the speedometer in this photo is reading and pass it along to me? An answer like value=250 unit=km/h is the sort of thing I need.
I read value=155 unit=km/h
